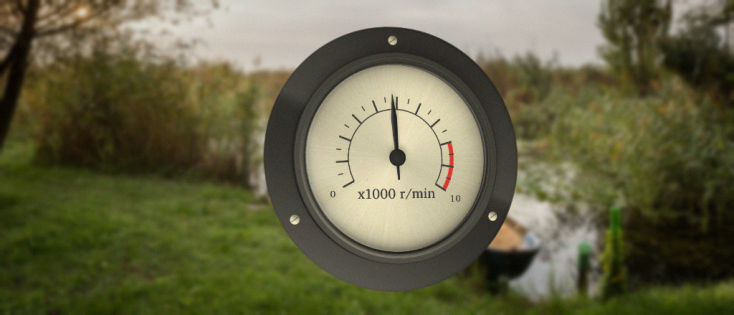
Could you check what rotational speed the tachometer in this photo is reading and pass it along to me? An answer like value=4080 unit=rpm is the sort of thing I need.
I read value=4750 unit=rpm
